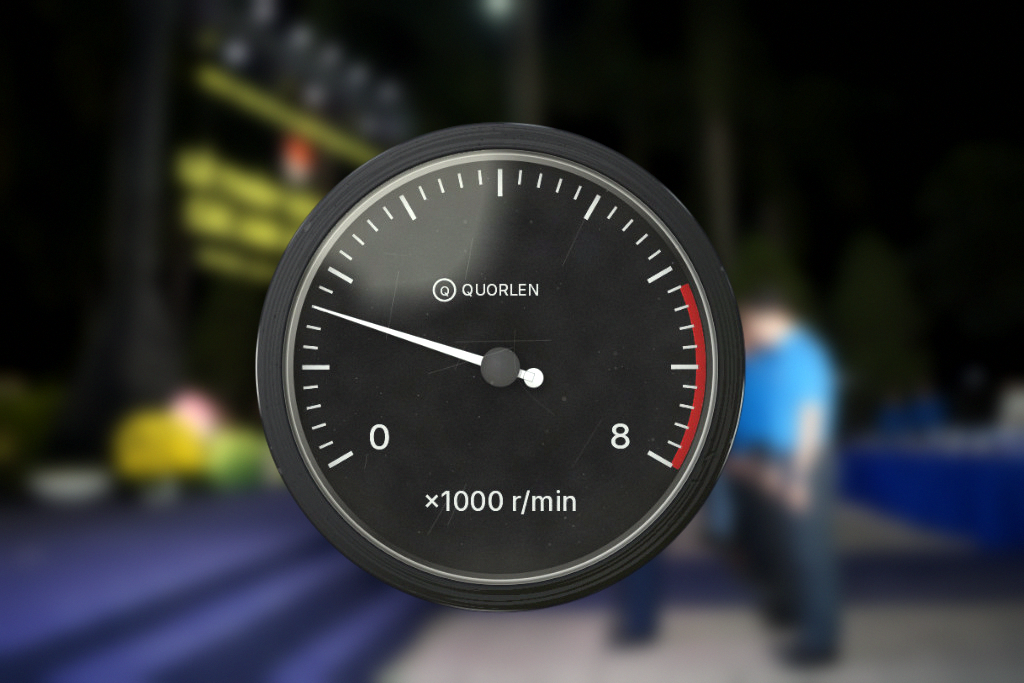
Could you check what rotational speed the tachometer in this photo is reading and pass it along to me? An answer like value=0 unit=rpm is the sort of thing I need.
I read value=1600 unit=rpm
